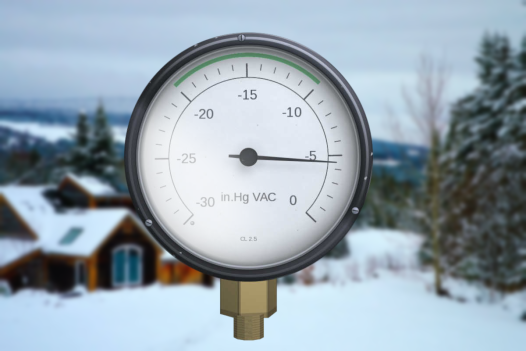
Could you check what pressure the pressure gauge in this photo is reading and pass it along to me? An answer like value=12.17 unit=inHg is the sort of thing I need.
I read value=-4.5 unit=inHg
